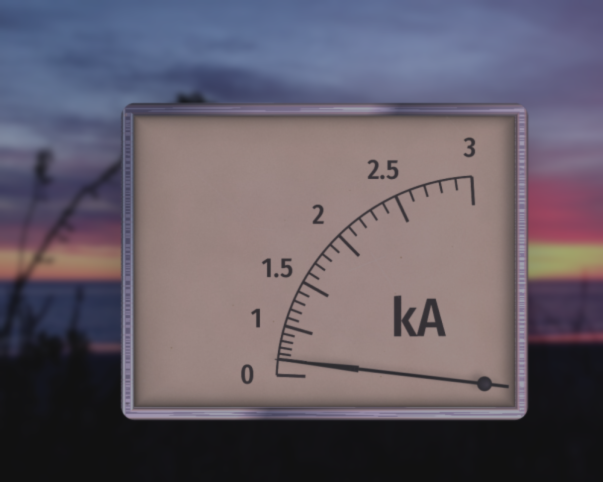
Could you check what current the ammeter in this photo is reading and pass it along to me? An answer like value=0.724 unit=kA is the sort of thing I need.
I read value=0.5 unit=kA
